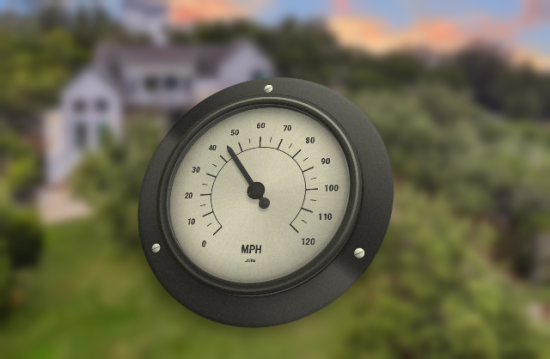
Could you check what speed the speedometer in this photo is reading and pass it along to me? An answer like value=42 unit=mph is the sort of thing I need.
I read value=45 unit=mph
